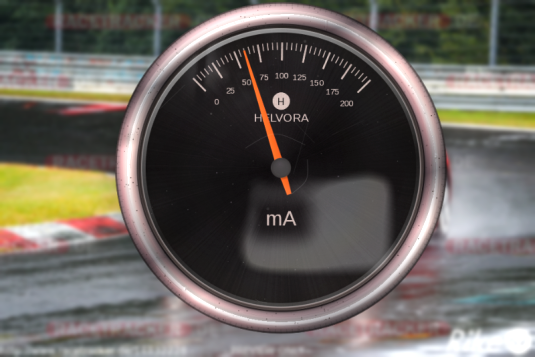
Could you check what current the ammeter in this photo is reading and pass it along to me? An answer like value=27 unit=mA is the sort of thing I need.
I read value=60 unit=mA
